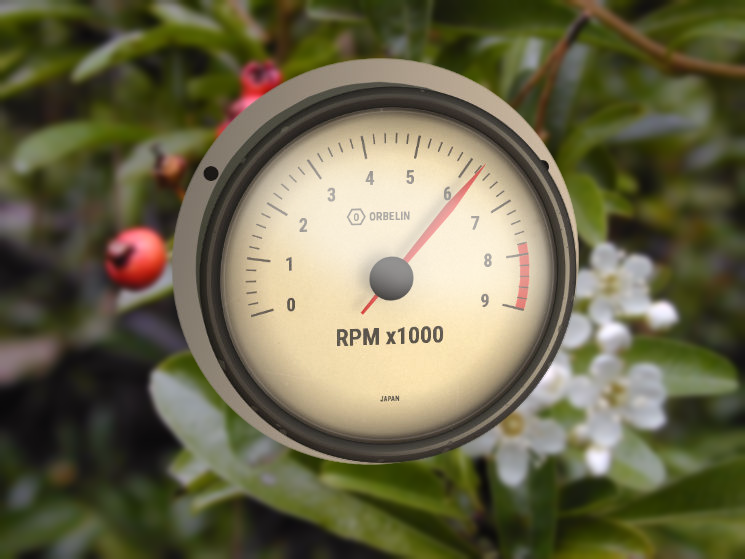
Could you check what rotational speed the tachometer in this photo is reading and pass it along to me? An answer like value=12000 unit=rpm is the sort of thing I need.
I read value=6200 unit=rpm
